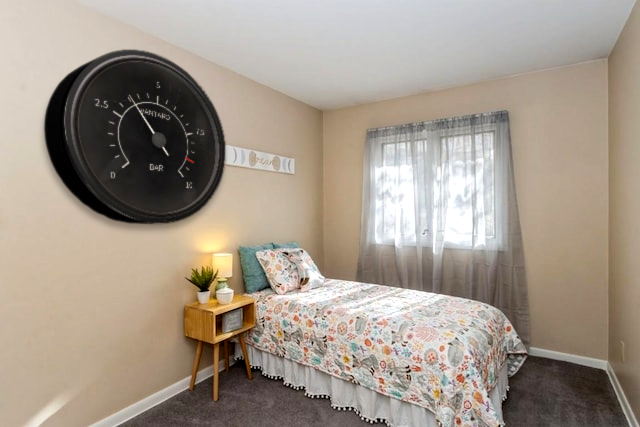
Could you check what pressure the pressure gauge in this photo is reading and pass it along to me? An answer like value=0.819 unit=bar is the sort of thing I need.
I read value=3.5 unit=bar
